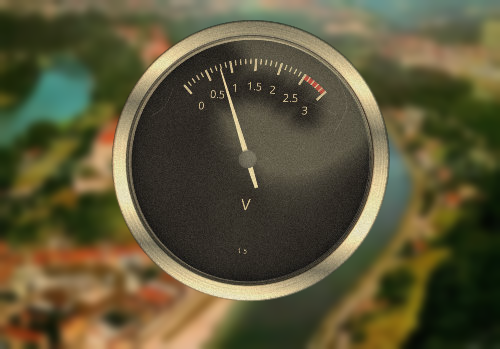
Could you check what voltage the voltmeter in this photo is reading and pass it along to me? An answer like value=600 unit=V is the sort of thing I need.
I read value=0.8 unit=V
